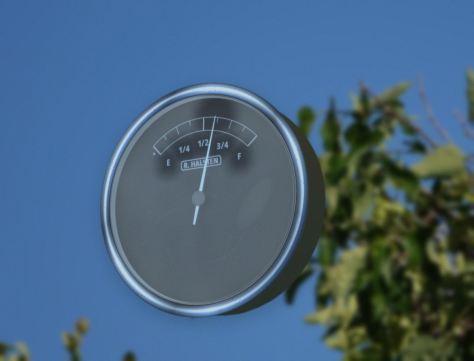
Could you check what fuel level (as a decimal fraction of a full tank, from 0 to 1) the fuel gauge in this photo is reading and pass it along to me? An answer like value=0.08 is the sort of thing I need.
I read value=0.625
